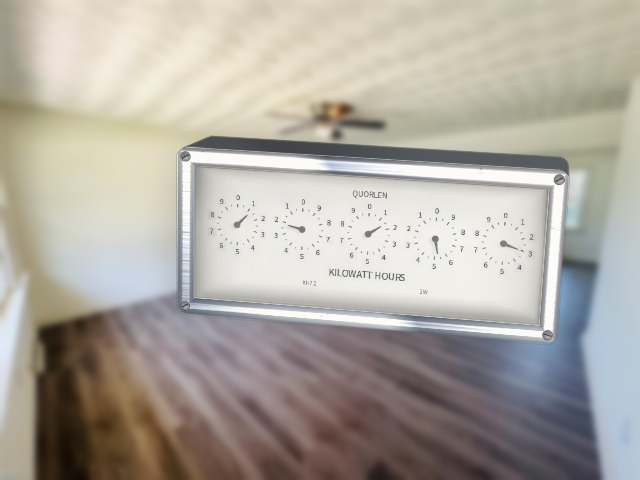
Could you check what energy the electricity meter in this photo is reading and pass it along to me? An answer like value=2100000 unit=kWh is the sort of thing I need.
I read value=12153 unit=kWh
